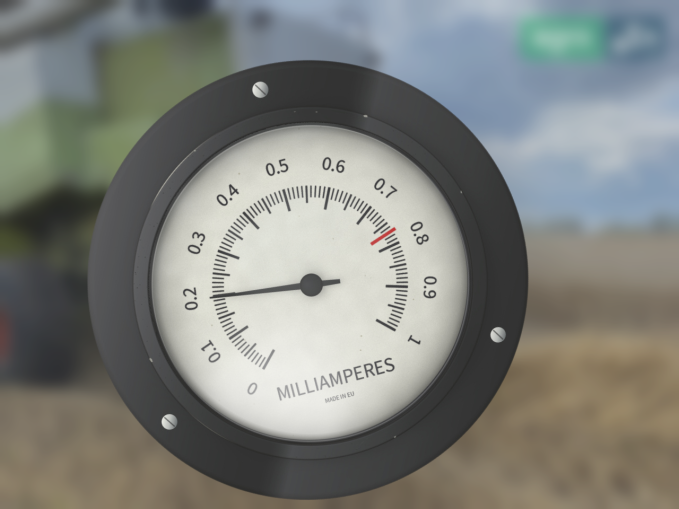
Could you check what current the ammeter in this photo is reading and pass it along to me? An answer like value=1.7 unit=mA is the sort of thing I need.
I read value=0.2 unit=mA
